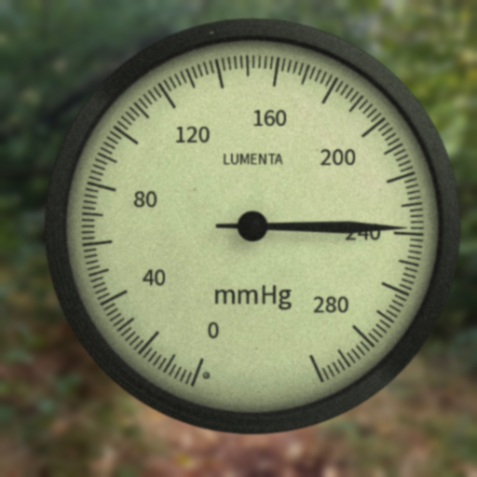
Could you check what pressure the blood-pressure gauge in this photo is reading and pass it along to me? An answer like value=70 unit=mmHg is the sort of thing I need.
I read value=238 unit=mmHg
